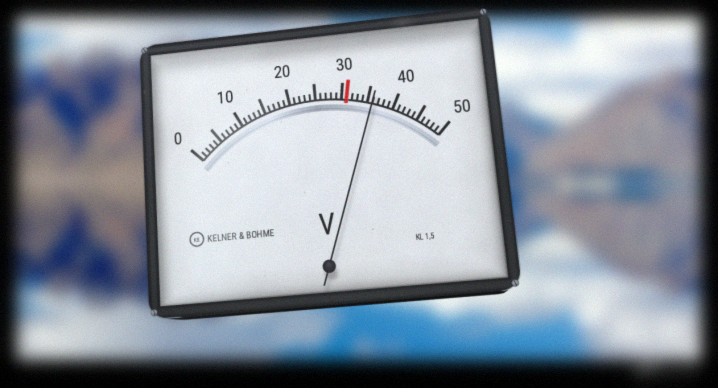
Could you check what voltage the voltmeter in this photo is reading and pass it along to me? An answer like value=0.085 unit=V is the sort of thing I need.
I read value=36 unit=V
